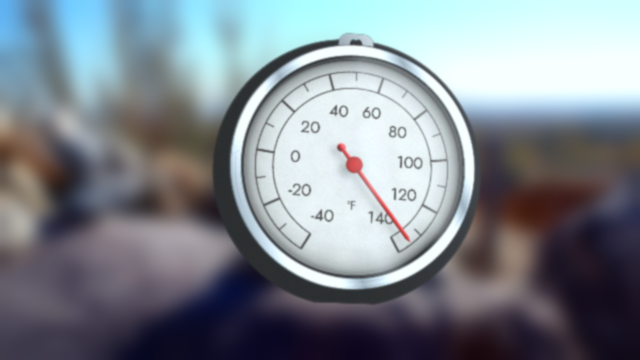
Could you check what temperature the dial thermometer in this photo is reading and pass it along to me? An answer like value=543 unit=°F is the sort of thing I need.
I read value=135 unit=°F
